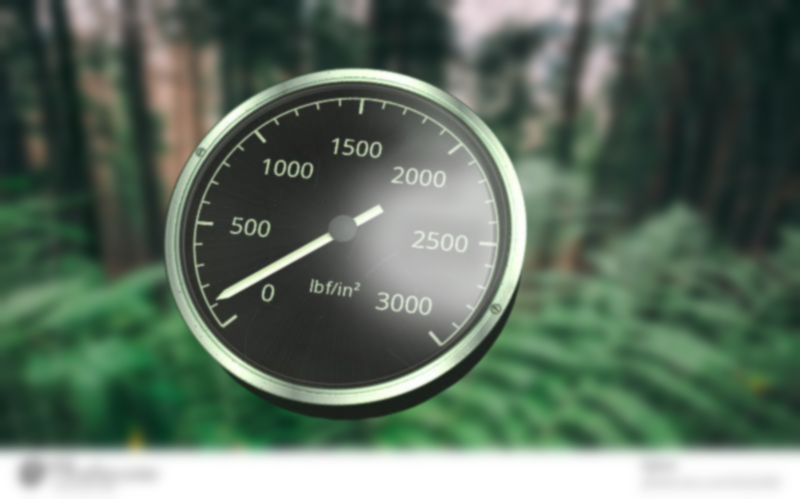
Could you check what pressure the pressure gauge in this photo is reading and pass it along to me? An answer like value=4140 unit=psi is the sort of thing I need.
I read value=100 unit=psi
